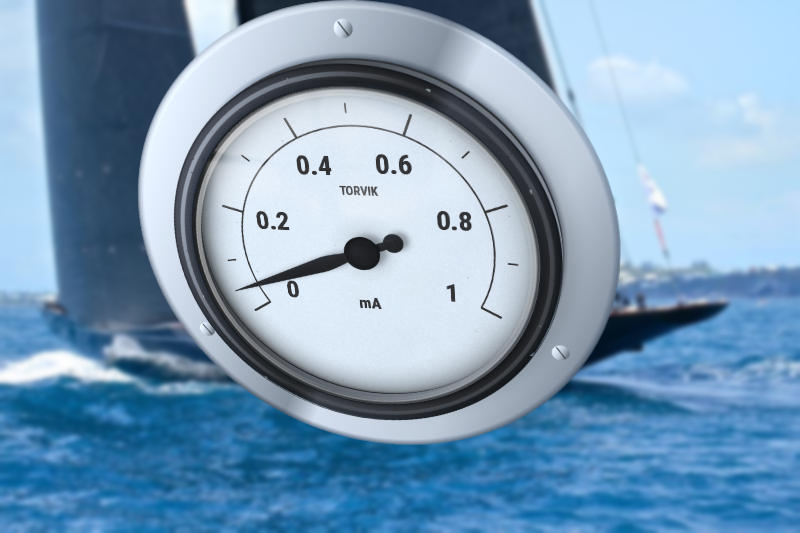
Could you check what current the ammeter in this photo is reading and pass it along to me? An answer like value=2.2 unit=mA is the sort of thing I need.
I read value=0.05 unit=mA
